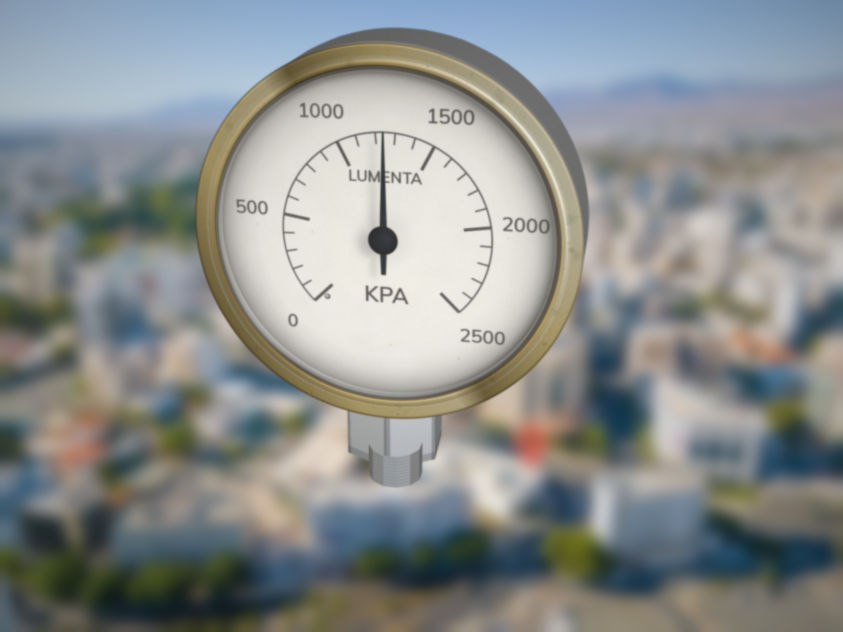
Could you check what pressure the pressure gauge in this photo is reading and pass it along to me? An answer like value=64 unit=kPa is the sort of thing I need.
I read value=1250 unit=kPa
